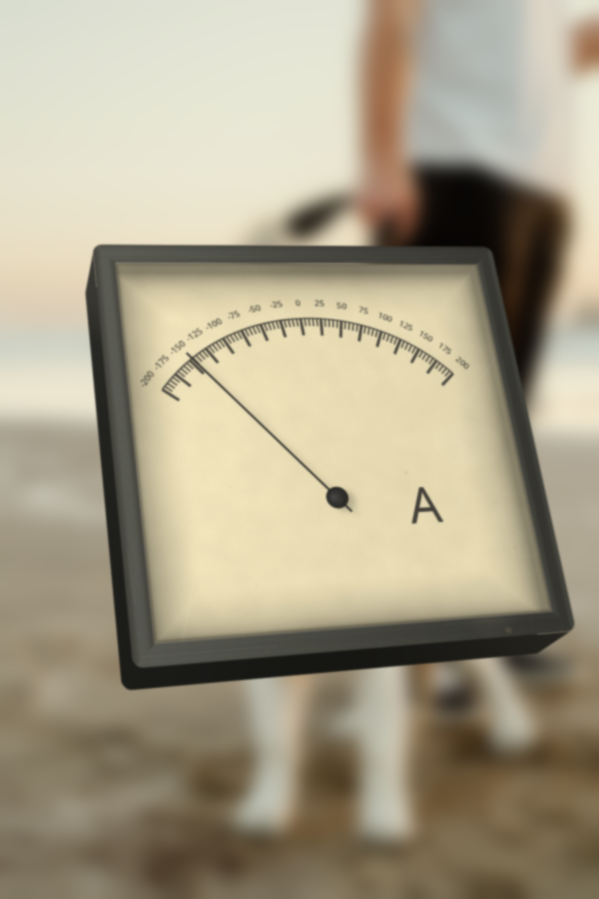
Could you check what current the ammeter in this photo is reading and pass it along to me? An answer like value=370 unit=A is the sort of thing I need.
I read value=-150 unit=A
